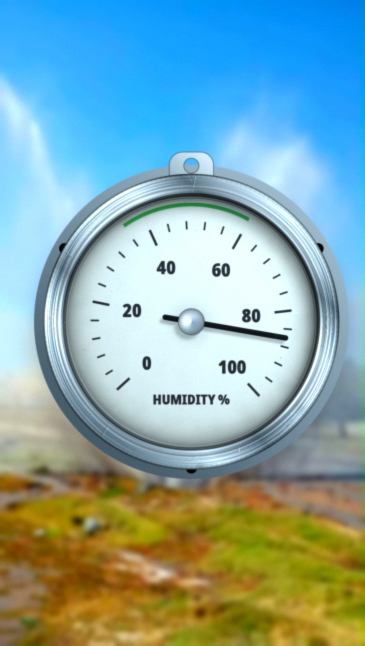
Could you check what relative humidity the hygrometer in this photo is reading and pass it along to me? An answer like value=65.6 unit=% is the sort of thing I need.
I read value=86 unit=%
